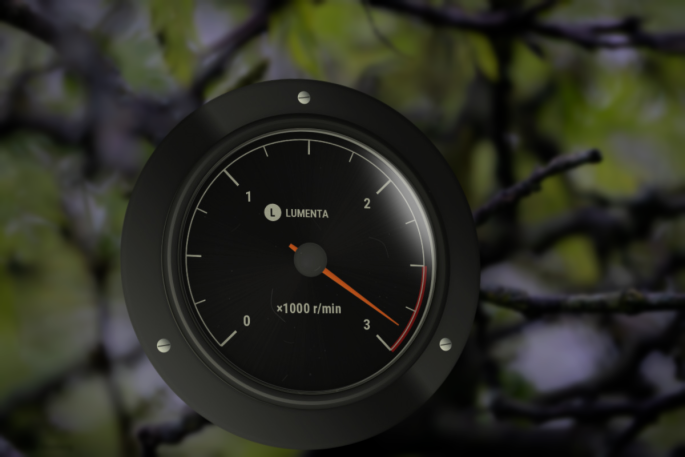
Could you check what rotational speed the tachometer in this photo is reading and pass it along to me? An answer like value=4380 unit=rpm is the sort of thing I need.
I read value=2875 unit=rpm
